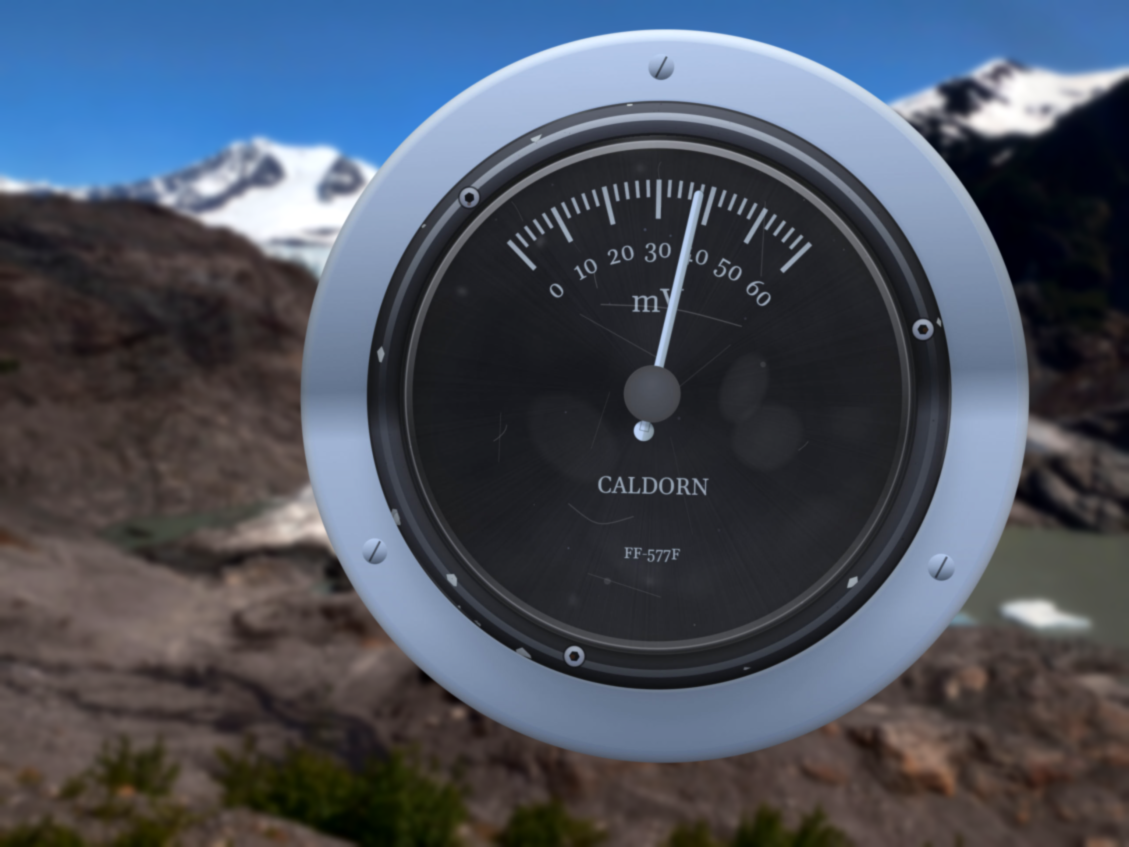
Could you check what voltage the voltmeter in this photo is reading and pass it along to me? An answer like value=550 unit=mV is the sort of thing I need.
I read value=38 unit=mV
